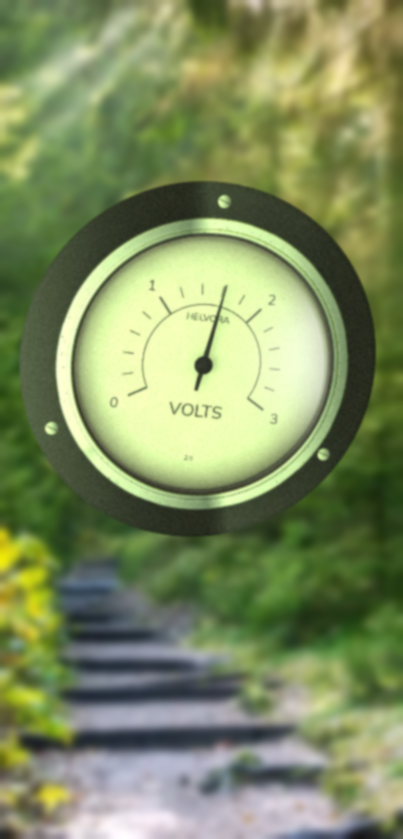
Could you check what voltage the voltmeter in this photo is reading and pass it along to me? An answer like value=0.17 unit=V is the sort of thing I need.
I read value=1.6 unit=V
